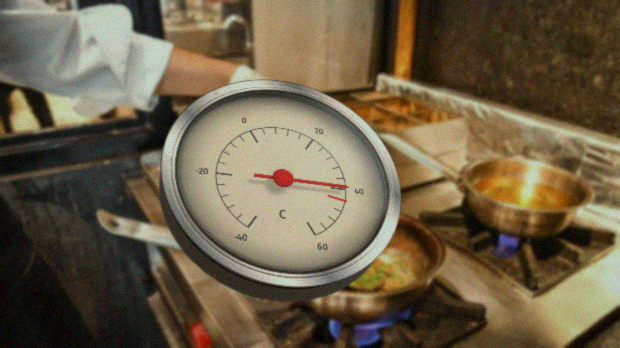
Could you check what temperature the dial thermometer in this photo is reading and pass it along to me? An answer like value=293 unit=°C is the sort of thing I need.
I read value=40 unit=°C
